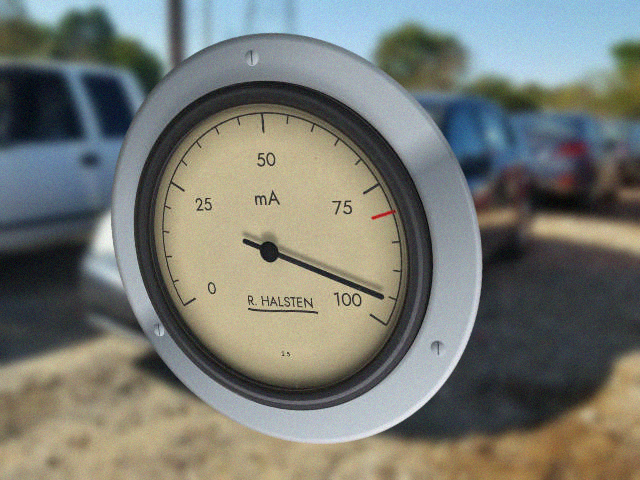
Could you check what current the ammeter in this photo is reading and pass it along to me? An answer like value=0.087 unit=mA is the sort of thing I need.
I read value=95 unit=mA
